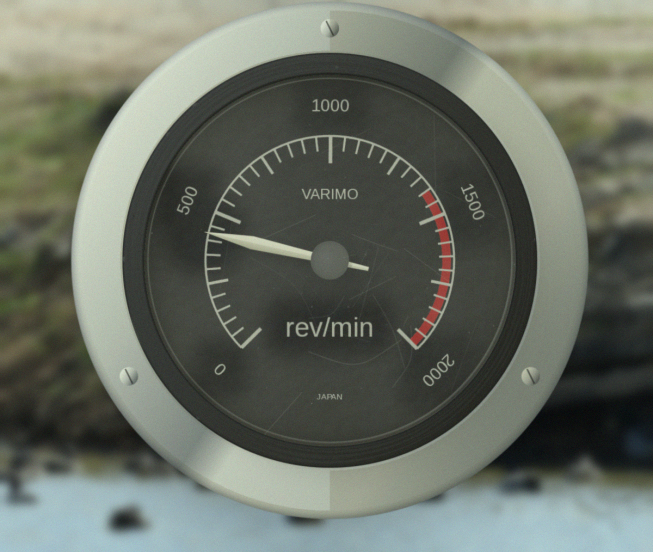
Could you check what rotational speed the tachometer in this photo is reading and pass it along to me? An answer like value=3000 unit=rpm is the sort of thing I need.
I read value=425 unit=rpm
